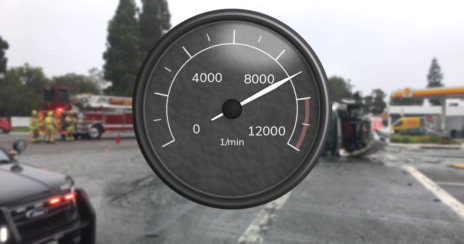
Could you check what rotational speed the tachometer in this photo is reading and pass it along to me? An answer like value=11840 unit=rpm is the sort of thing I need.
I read value=9000 unit=rpm
